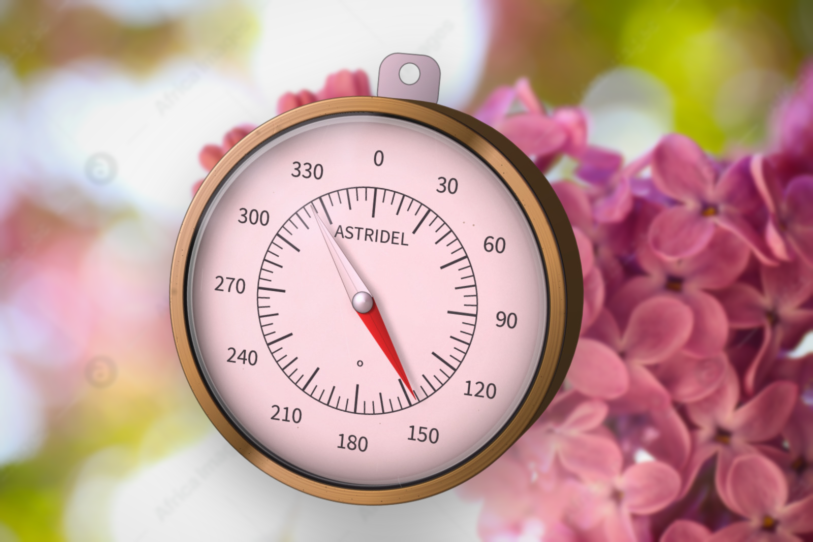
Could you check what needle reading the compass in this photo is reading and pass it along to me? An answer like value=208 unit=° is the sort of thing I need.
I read value=145 unit=°
